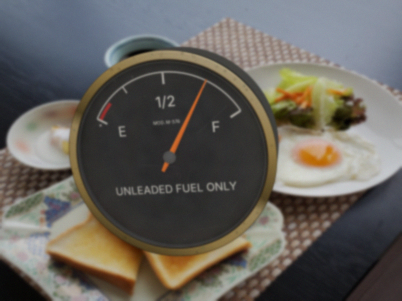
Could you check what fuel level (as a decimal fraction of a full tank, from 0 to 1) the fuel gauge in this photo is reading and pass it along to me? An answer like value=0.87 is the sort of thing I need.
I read value=0.75
